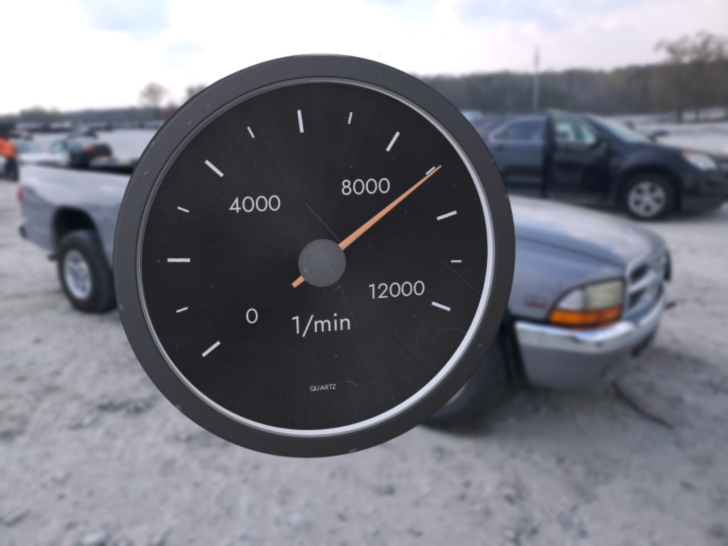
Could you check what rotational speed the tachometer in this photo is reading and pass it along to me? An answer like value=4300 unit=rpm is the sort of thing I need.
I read value=9000 unit=rpm
